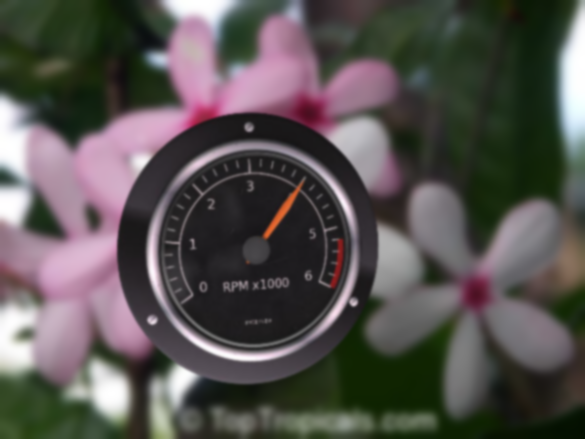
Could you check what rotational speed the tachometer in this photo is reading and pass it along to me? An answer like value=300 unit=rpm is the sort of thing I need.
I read value=4000 unit=rpm
